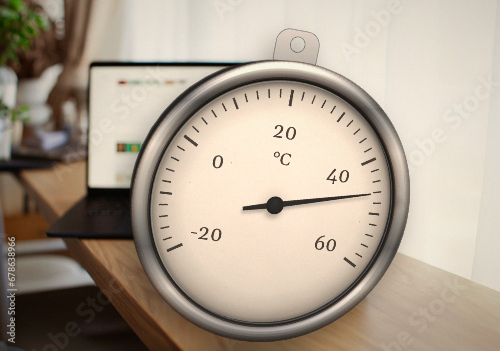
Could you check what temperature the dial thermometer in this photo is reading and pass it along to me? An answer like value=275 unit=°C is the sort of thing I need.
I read value=46 unit=°C
